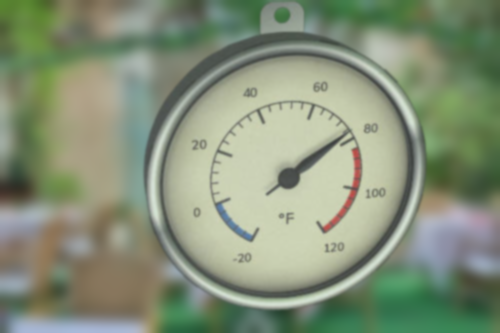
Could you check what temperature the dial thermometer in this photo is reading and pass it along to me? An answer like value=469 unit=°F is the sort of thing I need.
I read value=76 unit=°F
